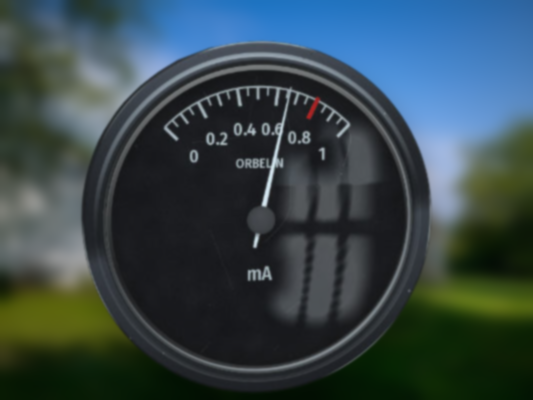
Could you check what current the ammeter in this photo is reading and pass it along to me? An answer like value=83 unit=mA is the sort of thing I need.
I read value=0.65 unit=mA
